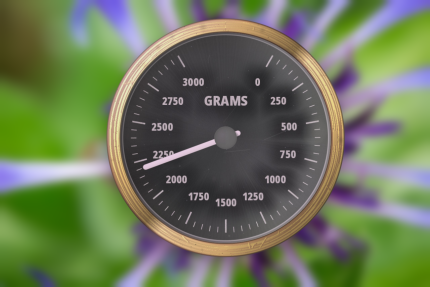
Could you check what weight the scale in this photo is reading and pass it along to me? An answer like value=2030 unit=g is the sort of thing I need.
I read value=2200 unit=g
